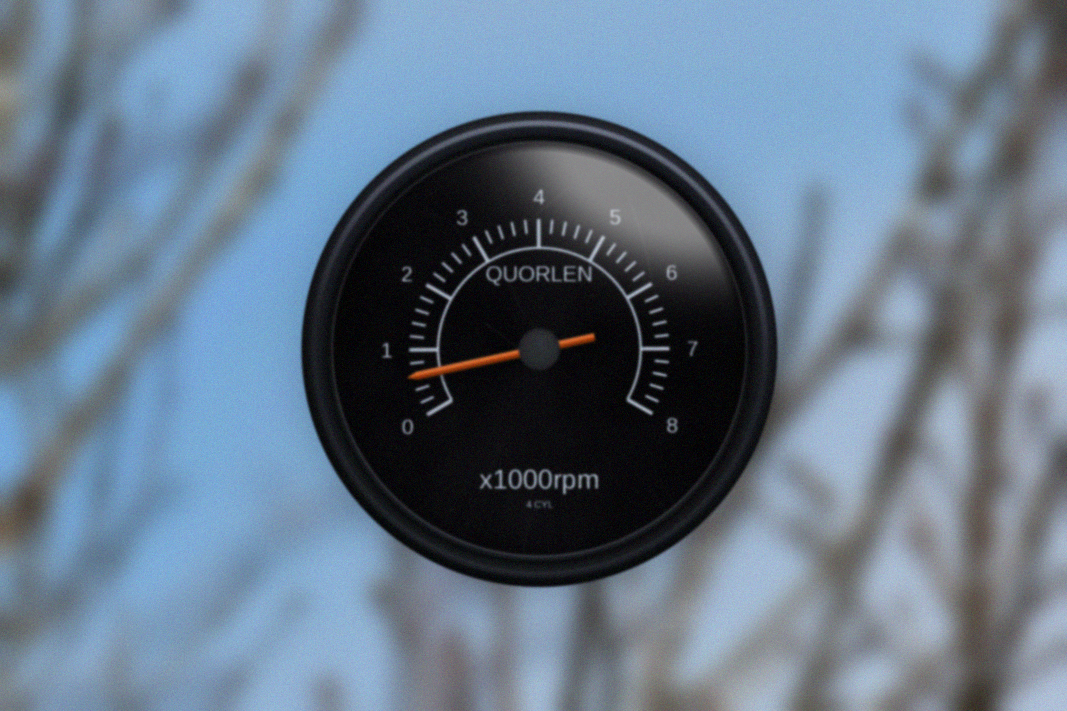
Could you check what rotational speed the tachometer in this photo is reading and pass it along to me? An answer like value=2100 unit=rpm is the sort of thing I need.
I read value=600 unit=rpm
